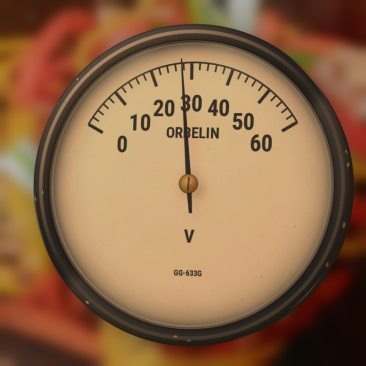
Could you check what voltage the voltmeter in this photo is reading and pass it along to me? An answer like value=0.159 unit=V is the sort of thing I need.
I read value=28 unit=V
